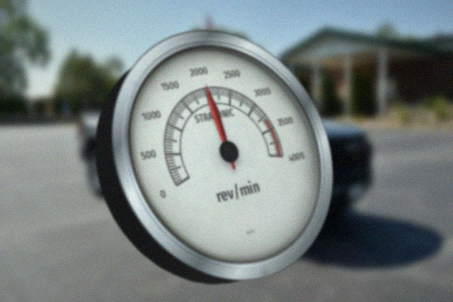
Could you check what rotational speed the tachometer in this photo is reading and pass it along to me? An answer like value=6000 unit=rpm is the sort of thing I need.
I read value=2000 unit=rpm
